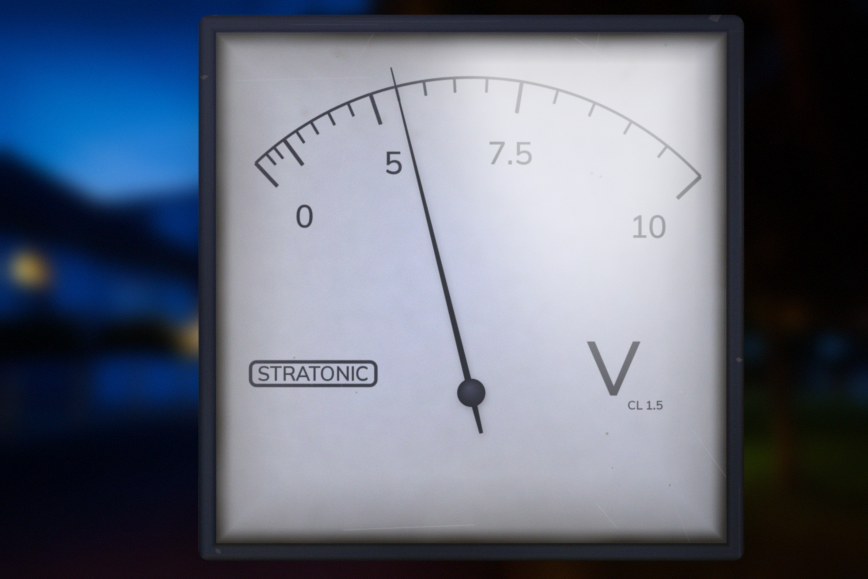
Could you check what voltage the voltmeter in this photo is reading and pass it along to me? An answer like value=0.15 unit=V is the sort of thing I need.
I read value=5.5 unit=V
